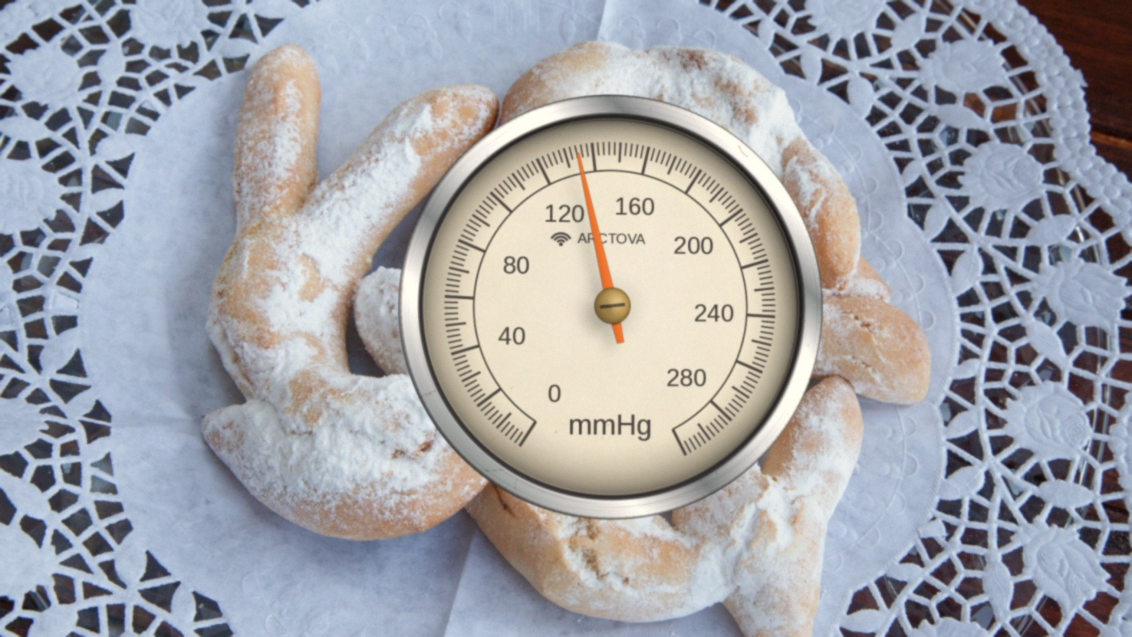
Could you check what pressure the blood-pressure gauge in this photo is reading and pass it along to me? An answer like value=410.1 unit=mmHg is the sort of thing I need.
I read value=134 unit=mmHg
